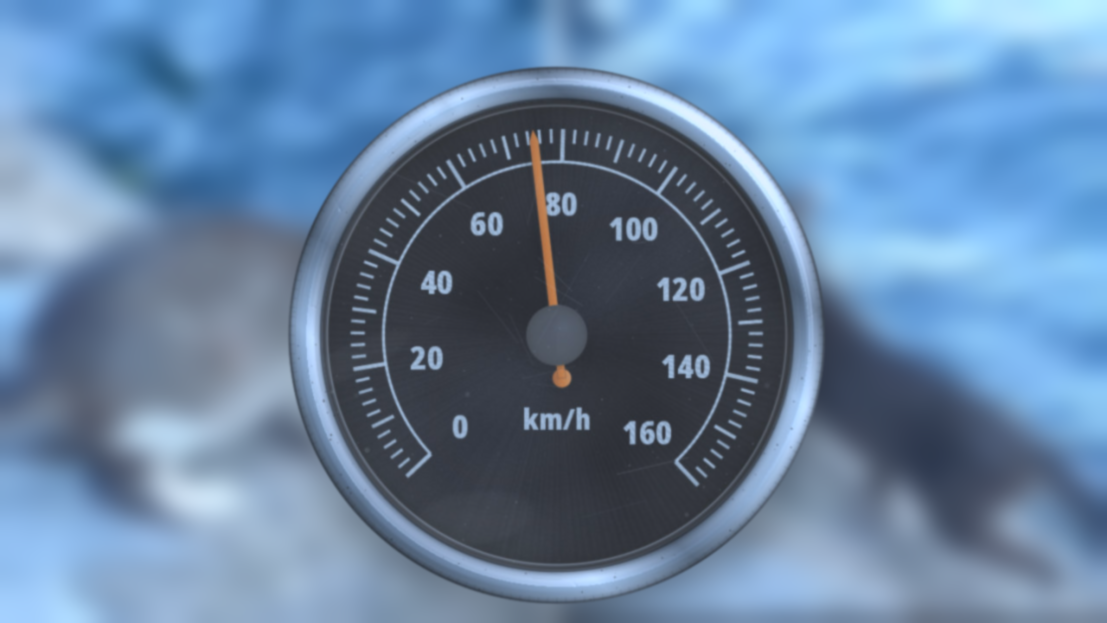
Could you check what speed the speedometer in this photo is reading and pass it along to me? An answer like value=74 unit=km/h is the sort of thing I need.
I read value=75 unit=km/h
